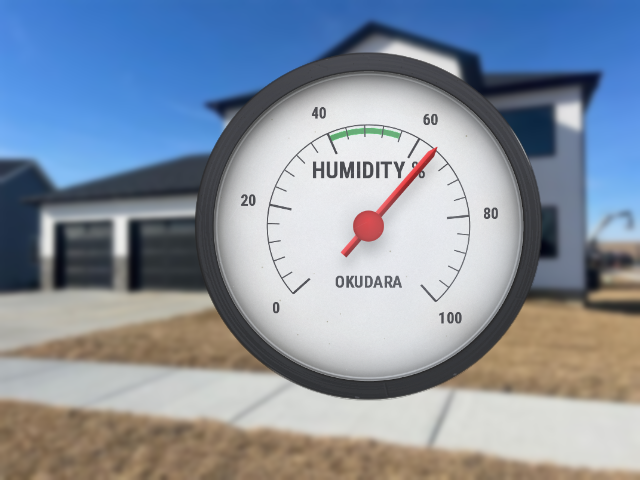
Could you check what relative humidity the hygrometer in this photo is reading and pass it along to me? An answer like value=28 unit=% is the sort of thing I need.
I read value=64 unit=%
